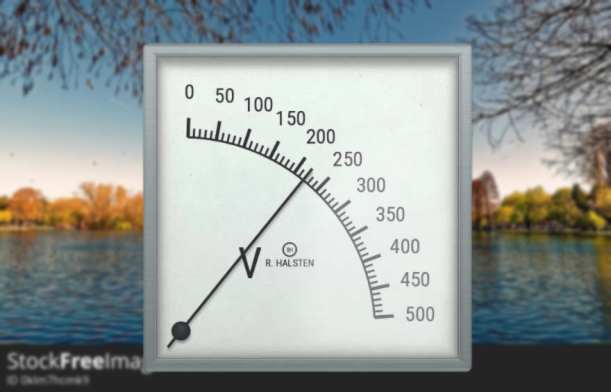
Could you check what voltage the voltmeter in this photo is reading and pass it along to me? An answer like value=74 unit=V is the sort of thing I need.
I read value=220 unit=V
